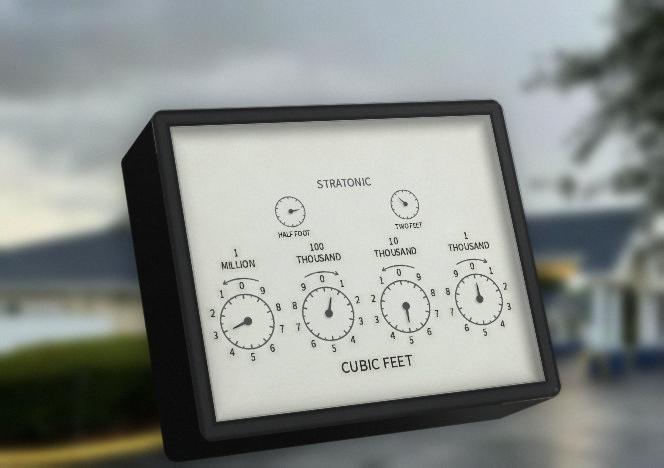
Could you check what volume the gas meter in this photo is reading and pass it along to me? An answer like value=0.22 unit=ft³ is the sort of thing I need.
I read value=305000 unit=ft³
